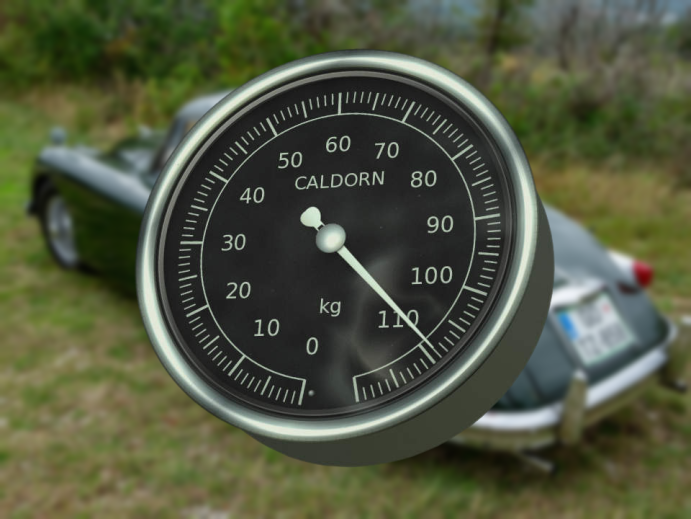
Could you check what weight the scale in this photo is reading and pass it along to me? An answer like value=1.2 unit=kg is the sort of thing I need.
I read value=109 unit=kg
